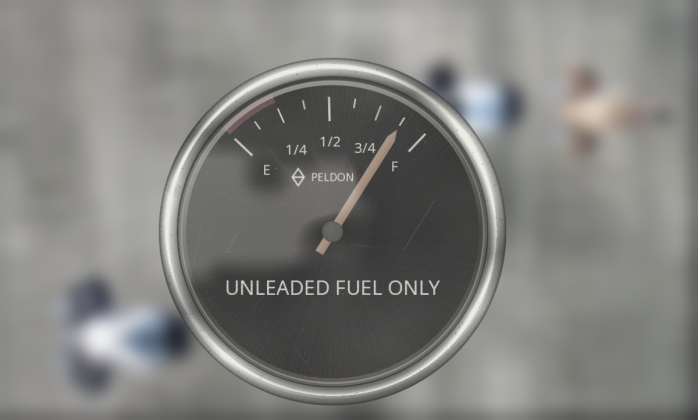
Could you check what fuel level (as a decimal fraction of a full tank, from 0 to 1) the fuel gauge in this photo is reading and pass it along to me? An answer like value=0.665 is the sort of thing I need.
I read value=0.875
